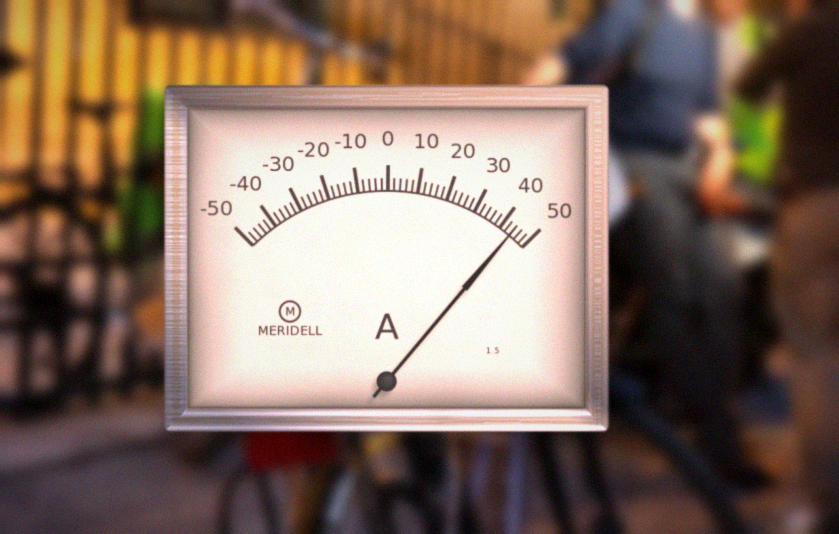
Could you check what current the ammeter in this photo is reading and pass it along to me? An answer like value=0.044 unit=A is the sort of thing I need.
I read value=44 unit=A
